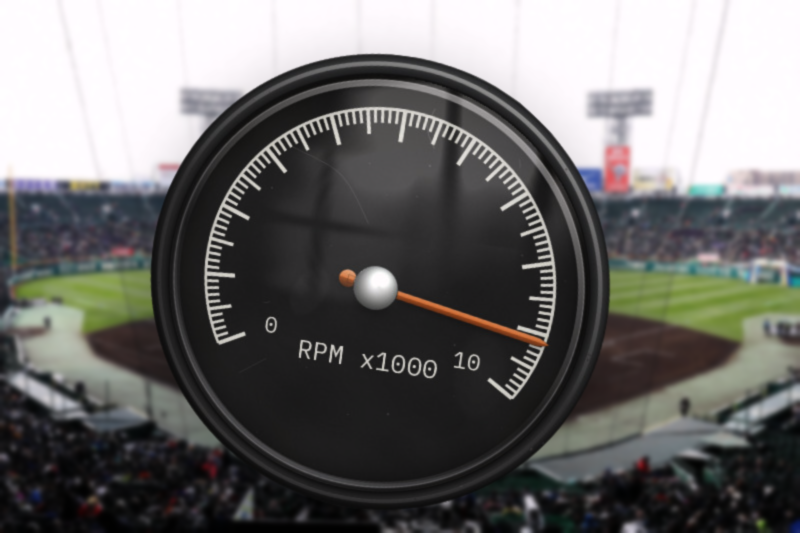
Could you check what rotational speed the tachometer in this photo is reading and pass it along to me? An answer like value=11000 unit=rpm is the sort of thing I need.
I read value=9100 unit=rpm
